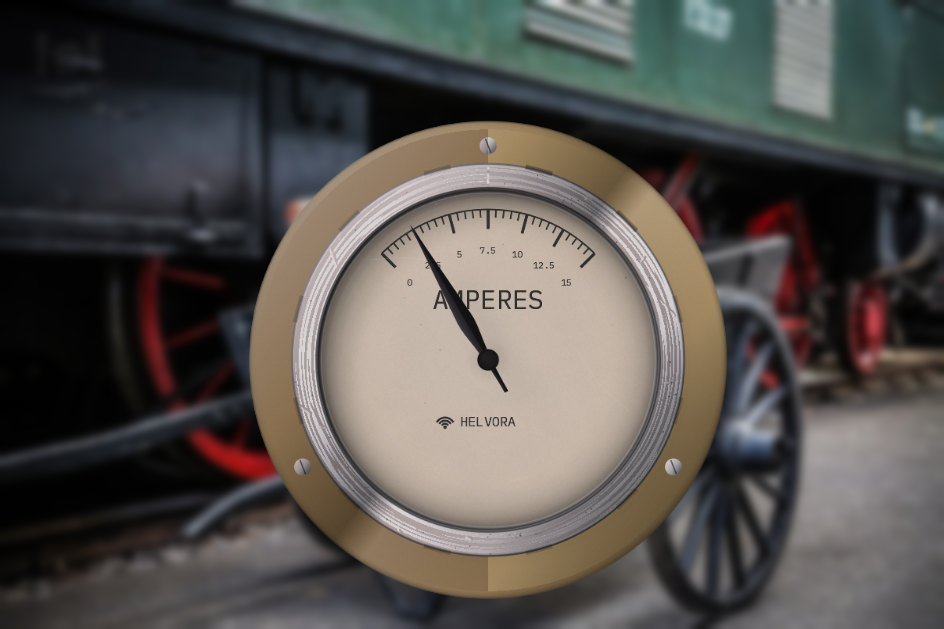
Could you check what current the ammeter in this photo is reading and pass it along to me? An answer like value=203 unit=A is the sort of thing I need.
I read value=2.5 unit=A
